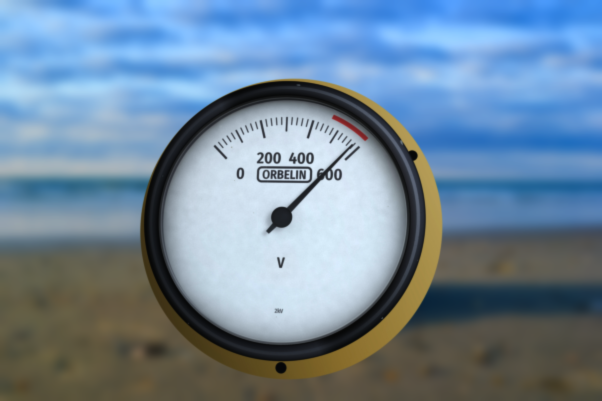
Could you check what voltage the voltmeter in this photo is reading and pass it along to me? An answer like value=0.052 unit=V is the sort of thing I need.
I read value=580 unit=V
